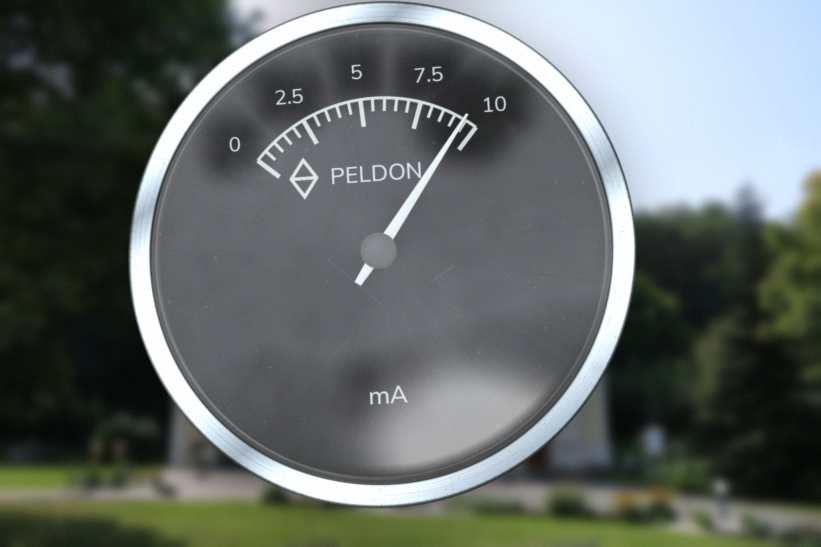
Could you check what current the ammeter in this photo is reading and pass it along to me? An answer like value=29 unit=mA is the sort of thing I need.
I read value=9.5 unit=mA
